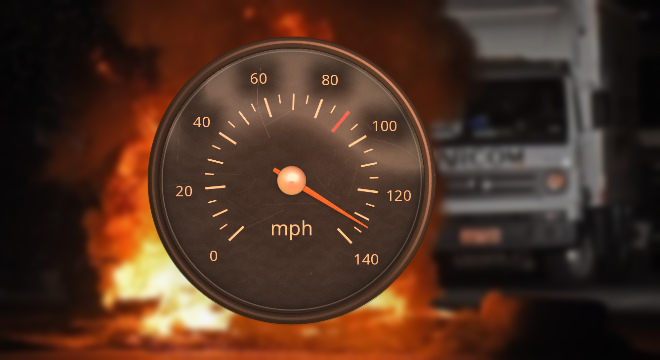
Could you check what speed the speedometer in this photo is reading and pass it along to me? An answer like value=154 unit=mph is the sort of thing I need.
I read value=132.5 unit=mph
